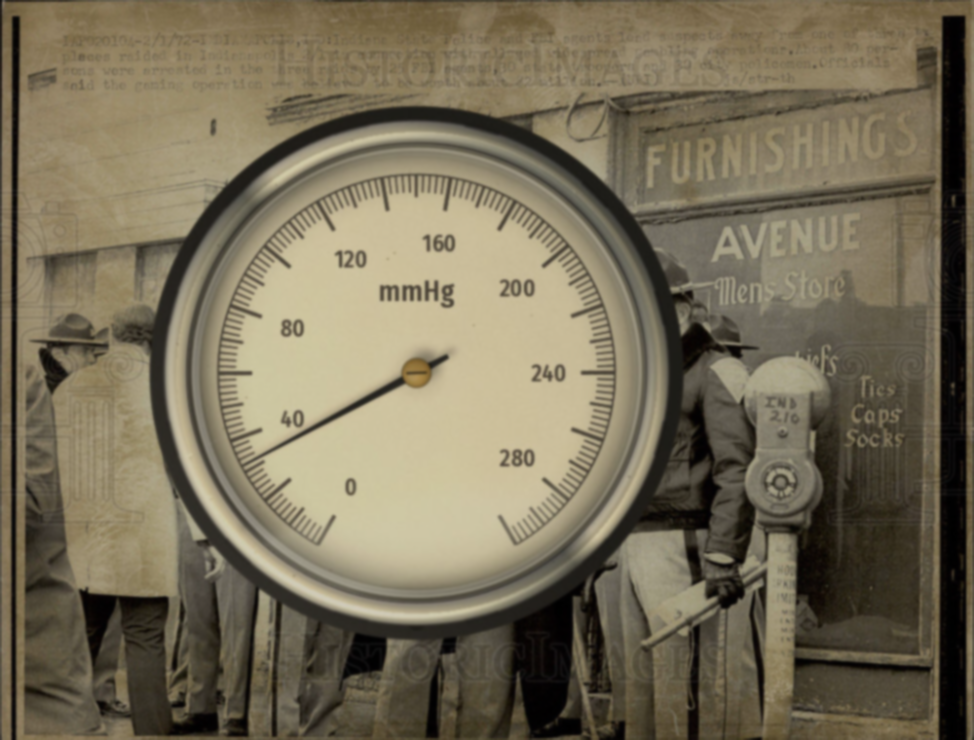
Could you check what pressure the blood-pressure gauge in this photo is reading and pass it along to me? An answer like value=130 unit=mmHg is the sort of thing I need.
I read value=32 unit=mmHg
